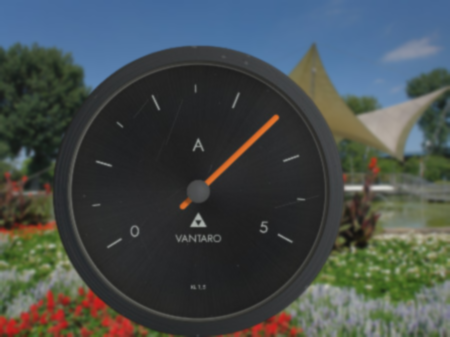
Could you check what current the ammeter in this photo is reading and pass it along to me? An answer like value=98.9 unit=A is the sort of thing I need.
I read value=3.5 unit=A
